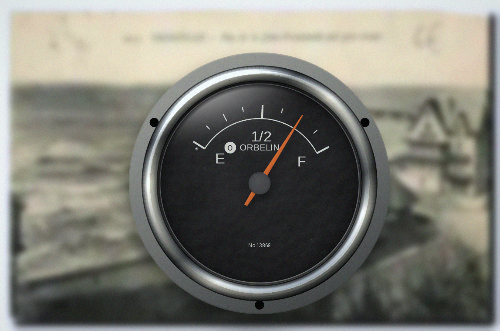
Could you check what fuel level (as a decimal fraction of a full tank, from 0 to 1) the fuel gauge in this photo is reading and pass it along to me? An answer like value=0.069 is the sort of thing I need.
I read value=0.75
